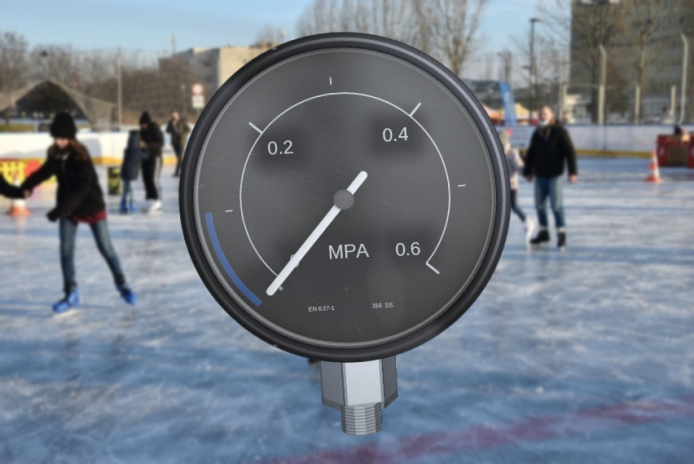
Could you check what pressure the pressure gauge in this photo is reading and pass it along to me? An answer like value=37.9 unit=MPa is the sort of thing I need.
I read value=0 unit=MPa
